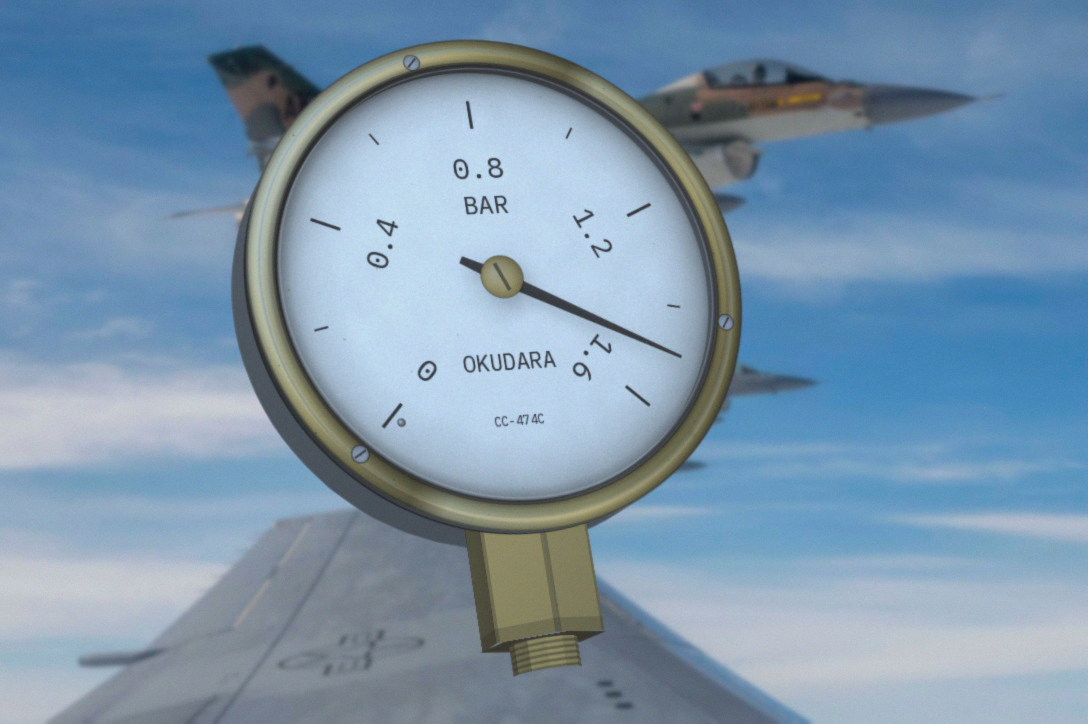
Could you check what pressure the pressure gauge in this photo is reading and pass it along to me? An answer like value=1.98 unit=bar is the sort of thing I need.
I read value=1.5 unit=bar
